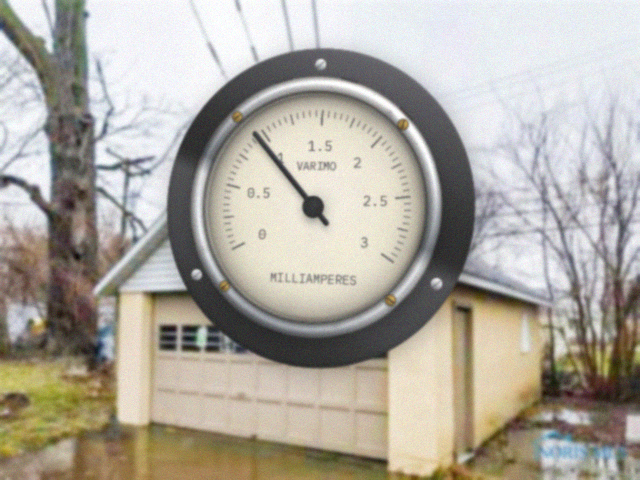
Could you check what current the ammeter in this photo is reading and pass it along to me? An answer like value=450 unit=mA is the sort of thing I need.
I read value=0.95 unit=mA
